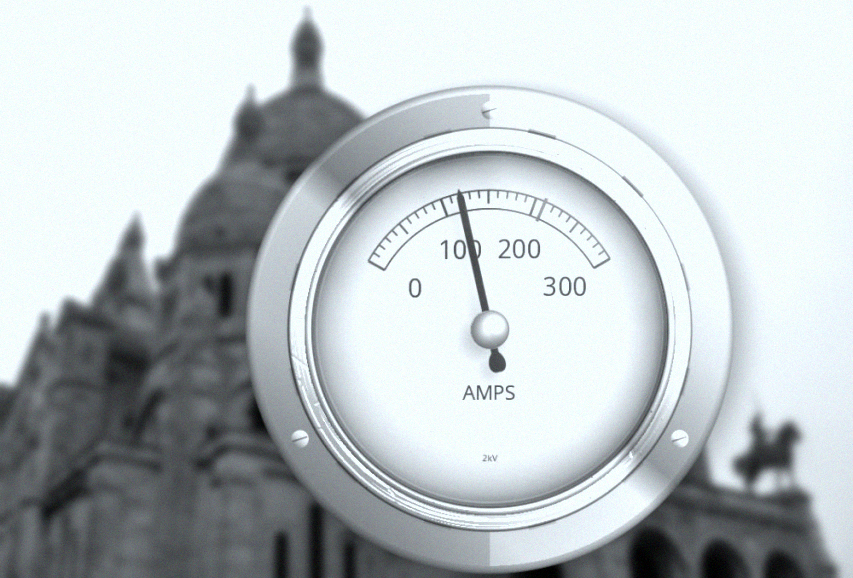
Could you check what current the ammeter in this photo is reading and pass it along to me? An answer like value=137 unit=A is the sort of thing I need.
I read value=120 unit=A
